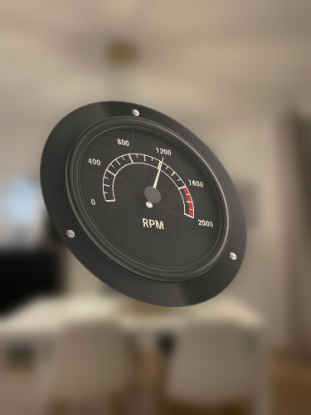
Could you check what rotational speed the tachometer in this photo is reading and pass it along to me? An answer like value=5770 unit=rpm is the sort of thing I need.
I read value=1200 unit=rpm
